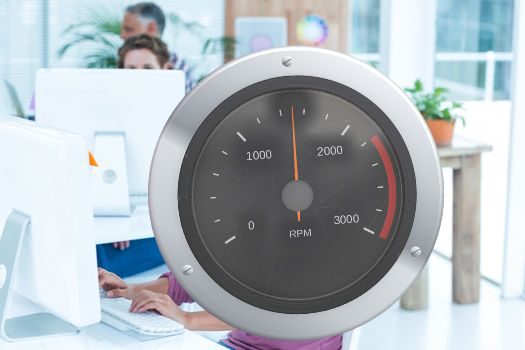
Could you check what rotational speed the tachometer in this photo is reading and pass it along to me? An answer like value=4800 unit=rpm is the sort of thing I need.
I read value=1500 unit=rpm
